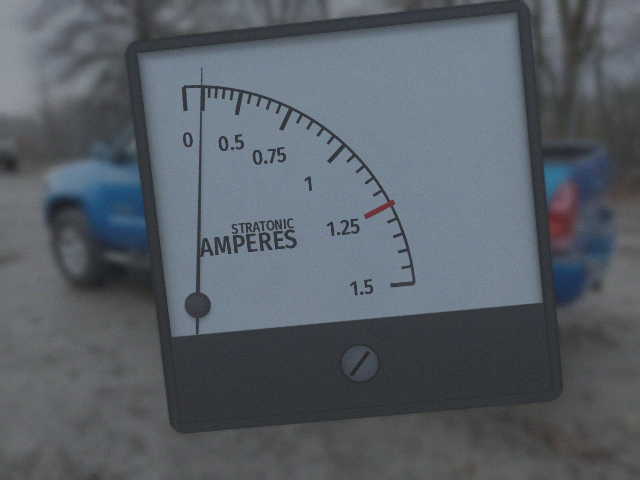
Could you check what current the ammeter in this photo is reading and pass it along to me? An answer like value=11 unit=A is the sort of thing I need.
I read value=0.25 unit=A
